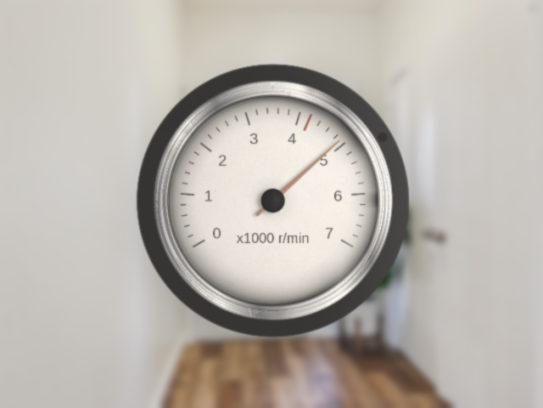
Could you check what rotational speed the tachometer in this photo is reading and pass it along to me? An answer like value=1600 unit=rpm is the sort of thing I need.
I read value=4900 unit=rpm
